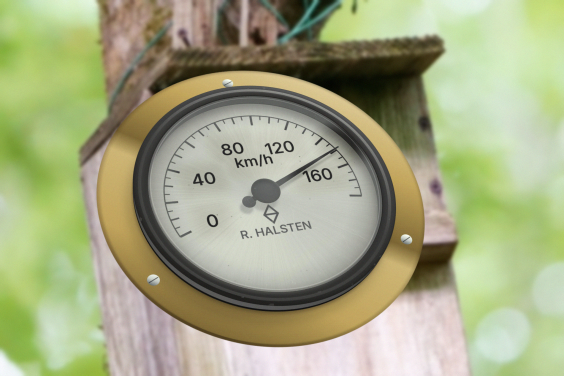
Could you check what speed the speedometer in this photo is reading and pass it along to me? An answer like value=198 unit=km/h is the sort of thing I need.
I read value=150 unit=km/h
